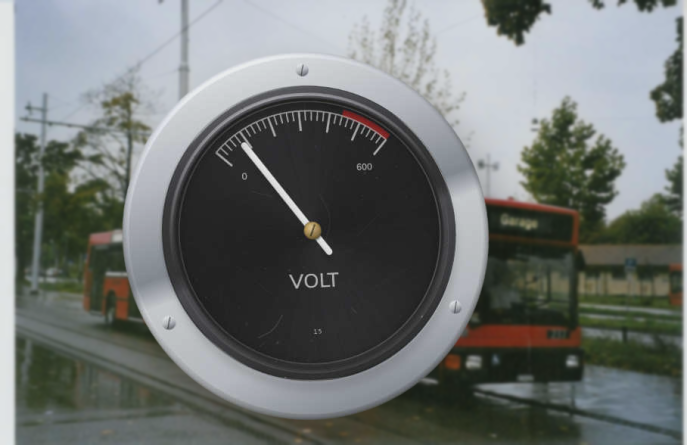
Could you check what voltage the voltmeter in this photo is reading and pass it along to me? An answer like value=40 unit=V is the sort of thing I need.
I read value=80 unit=V
